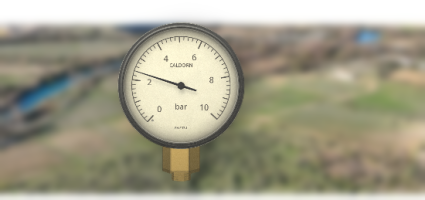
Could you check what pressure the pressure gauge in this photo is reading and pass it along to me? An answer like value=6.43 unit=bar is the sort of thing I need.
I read value=2.4 unit=bar
